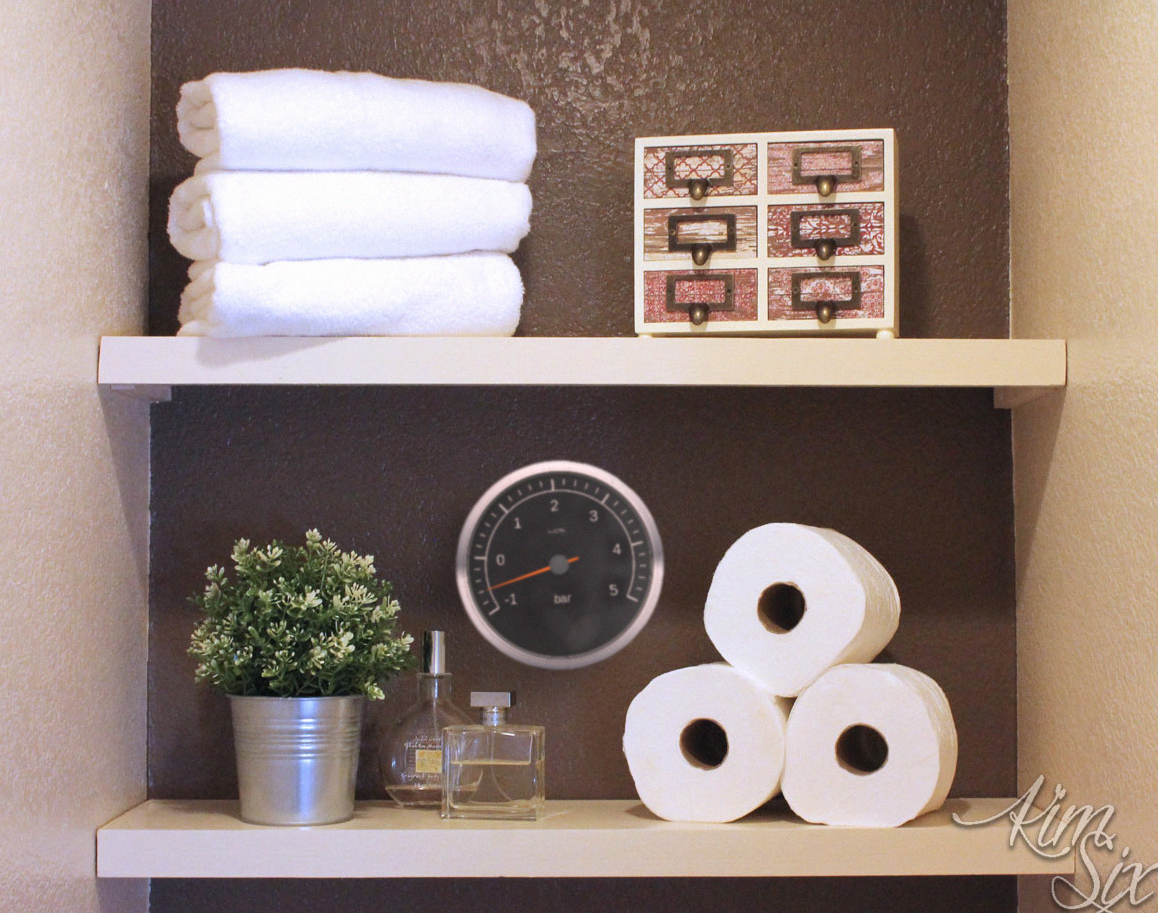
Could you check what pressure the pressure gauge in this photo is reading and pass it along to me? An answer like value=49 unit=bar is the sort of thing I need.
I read value=-0.6 unit=bar
